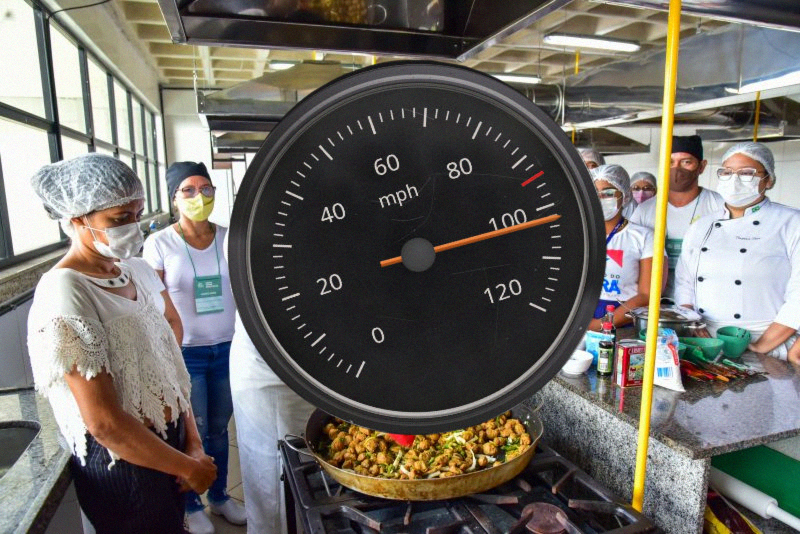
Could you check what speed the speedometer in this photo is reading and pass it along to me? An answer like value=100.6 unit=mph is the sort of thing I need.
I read value=102 unit=mph
